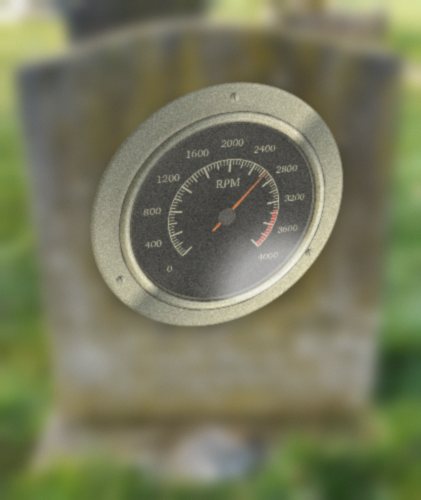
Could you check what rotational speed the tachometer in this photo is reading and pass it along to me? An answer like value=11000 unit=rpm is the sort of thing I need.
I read value=2600 unit=rpm
